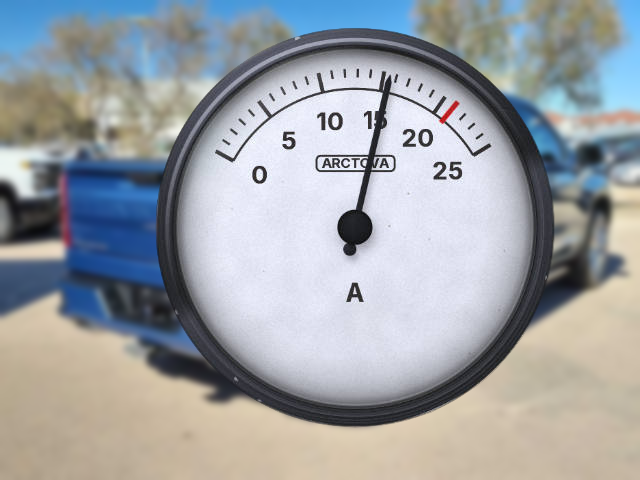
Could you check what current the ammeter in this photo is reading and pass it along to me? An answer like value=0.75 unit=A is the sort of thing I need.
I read value=15.5 unit=A
